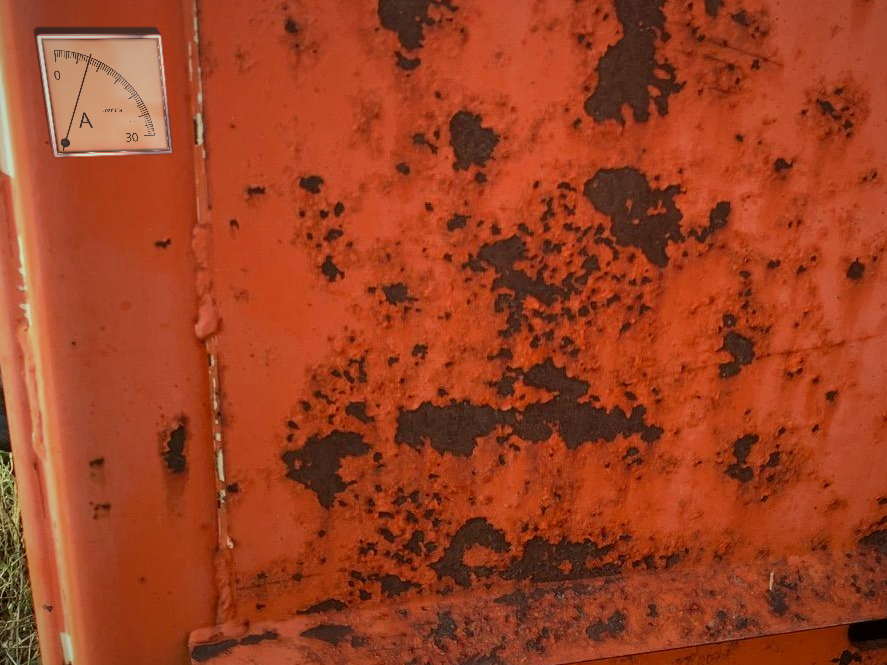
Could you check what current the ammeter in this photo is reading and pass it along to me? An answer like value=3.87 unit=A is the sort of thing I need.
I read value=7.5 unit=A
